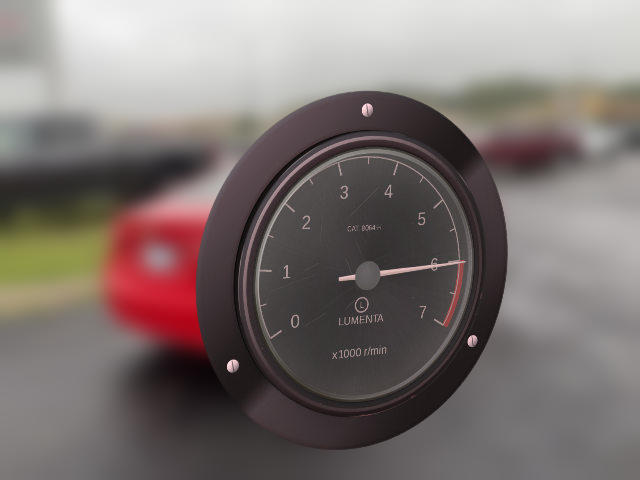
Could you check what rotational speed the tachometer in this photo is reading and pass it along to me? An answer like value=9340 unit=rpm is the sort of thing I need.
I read value=6000 unit=rpm
